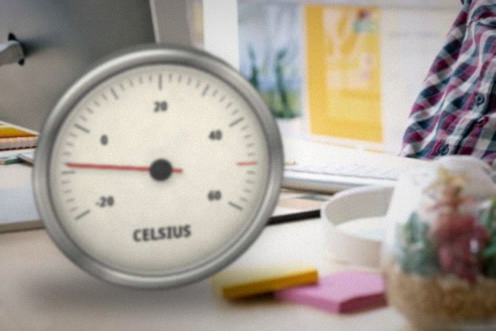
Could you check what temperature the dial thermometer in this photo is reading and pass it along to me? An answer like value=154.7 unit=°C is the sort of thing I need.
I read value=-8 unit=°C
